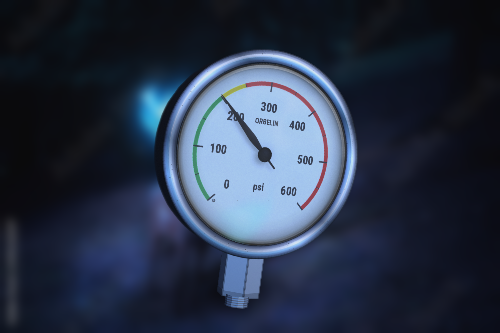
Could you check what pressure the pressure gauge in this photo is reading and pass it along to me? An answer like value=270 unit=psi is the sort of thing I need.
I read value=200 unit=psi
